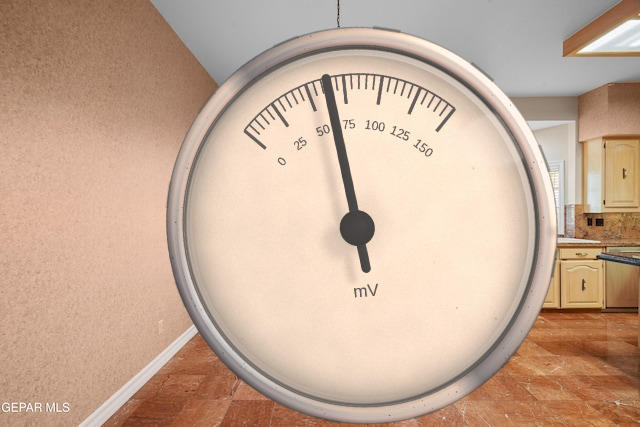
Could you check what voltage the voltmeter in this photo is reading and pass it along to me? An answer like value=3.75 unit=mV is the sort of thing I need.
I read value=65 unit=mV
